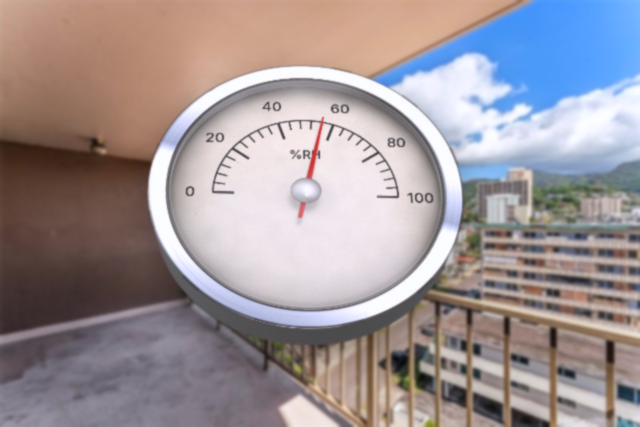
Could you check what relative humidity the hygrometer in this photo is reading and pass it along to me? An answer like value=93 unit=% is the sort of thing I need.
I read value=56 unit=%
